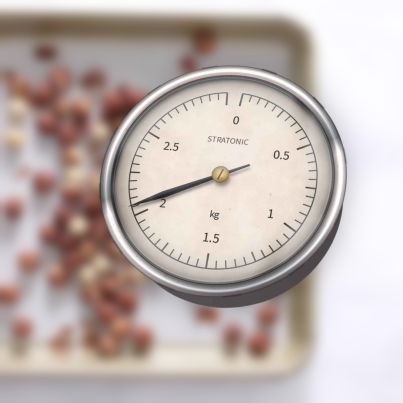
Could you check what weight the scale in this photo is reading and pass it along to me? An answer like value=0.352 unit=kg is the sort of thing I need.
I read value=2.05 unit=kg
